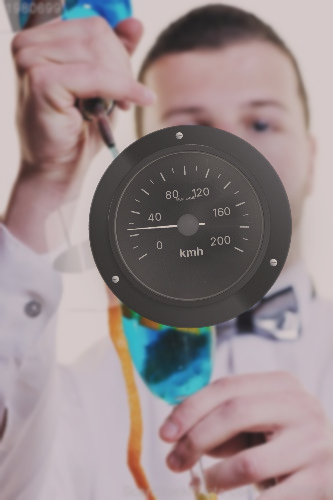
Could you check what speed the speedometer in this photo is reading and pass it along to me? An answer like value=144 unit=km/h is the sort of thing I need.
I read value=25 unit=km/h
